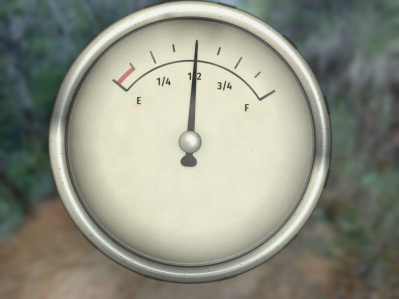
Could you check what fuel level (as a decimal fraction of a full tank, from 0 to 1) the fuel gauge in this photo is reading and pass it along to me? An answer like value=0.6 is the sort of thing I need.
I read value=0.5
